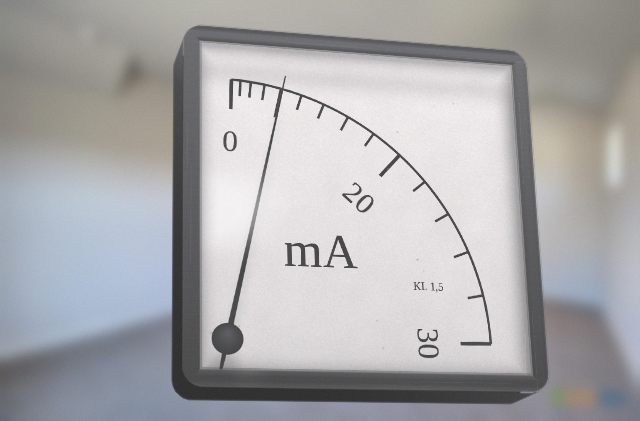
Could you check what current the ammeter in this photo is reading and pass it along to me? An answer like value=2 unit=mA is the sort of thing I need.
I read value=10 unit=mA
